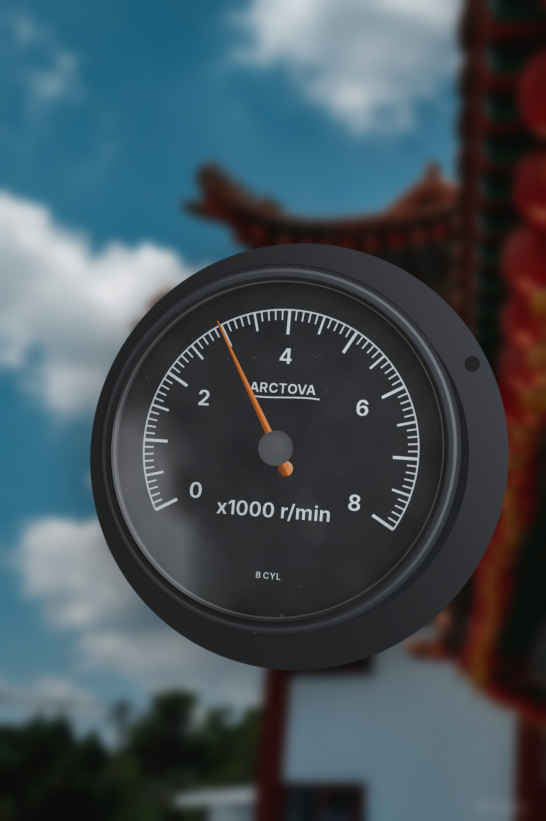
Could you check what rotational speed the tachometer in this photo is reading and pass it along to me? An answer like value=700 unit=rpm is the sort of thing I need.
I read value=3000 unit=rpm
